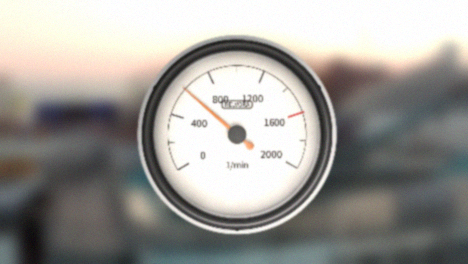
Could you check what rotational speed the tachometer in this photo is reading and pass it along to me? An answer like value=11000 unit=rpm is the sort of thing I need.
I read value=600 unit=rpm
